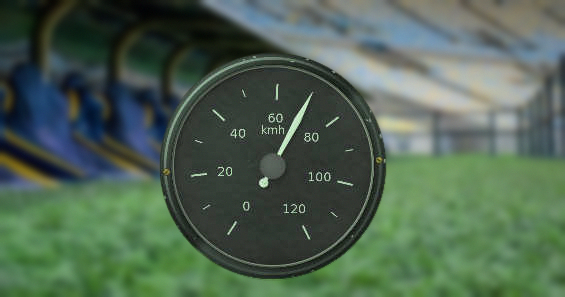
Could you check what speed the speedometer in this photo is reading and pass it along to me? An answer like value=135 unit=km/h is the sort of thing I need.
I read value=70 unit=km/h
